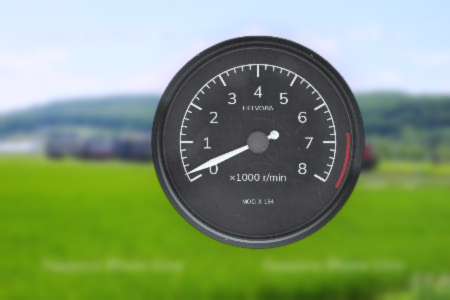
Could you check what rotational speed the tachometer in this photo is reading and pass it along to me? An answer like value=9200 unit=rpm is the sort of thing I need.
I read value=200 unit=rpm
